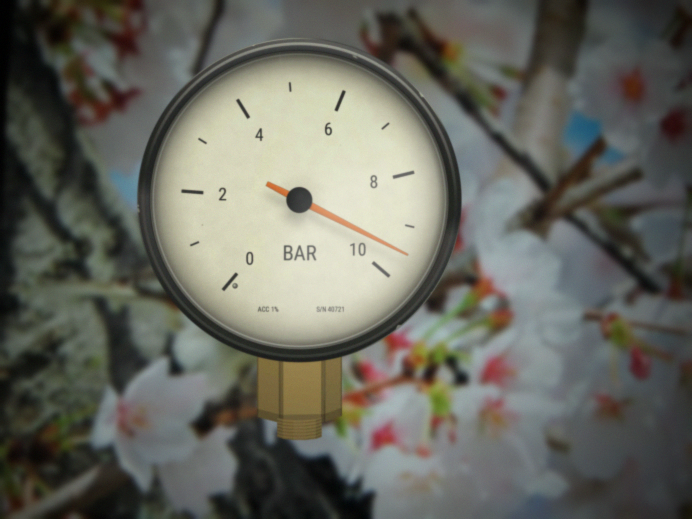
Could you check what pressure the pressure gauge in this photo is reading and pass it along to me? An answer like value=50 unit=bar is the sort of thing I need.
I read value=9.5 unit=bar
